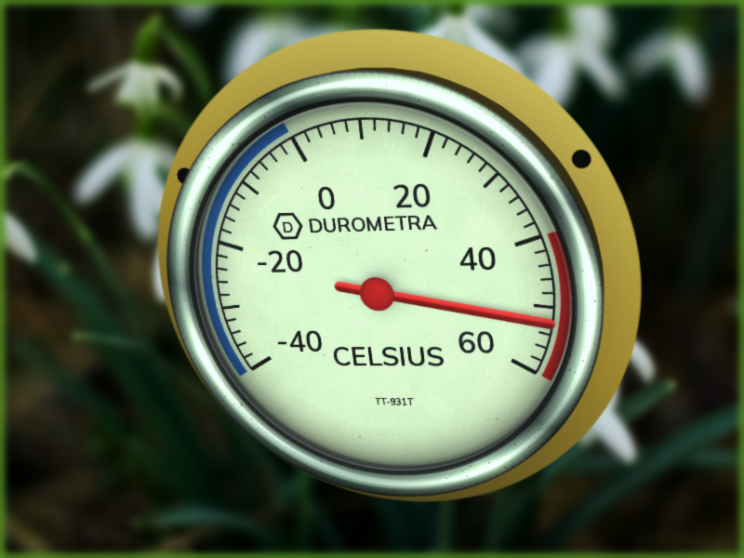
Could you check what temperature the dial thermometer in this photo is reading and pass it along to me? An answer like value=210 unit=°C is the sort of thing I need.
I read value=52 unit=°C
